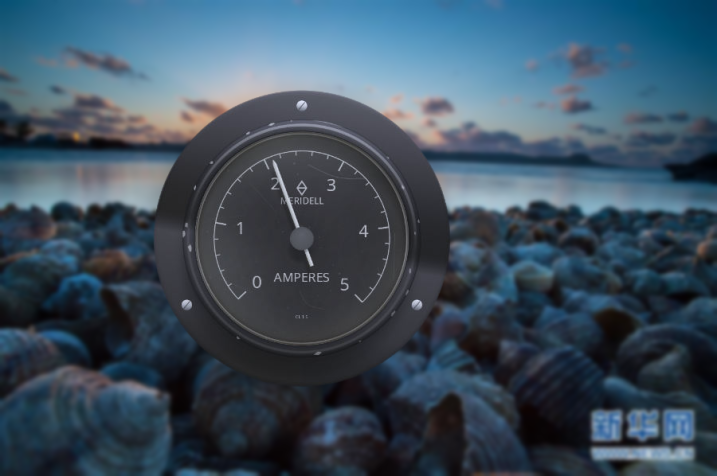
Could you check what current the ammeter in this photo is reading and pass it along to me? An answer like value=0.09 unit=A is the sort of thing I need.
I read value=2.1 unit=A
